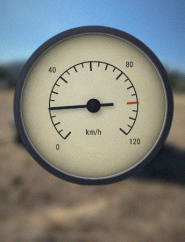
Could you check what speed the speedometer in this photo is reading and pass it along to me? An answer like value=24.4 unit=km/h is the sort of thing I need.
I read value=20 unit=km/h
